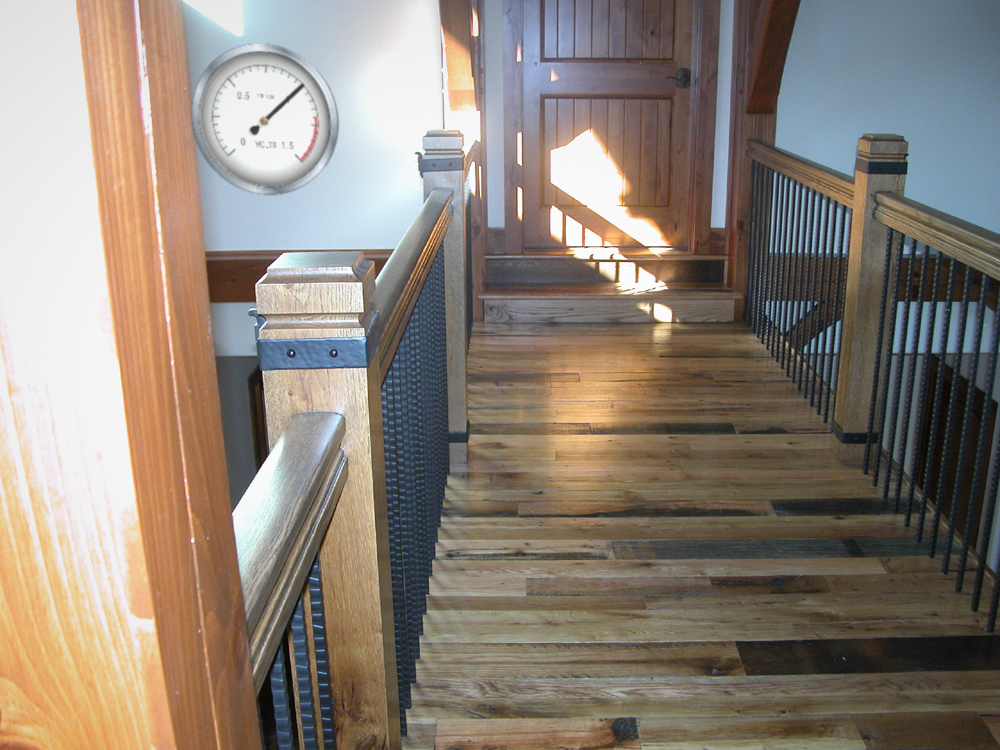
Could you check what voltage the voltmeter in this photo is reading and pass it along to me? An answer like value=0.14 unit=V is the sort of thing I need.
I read value=1 unit=V
